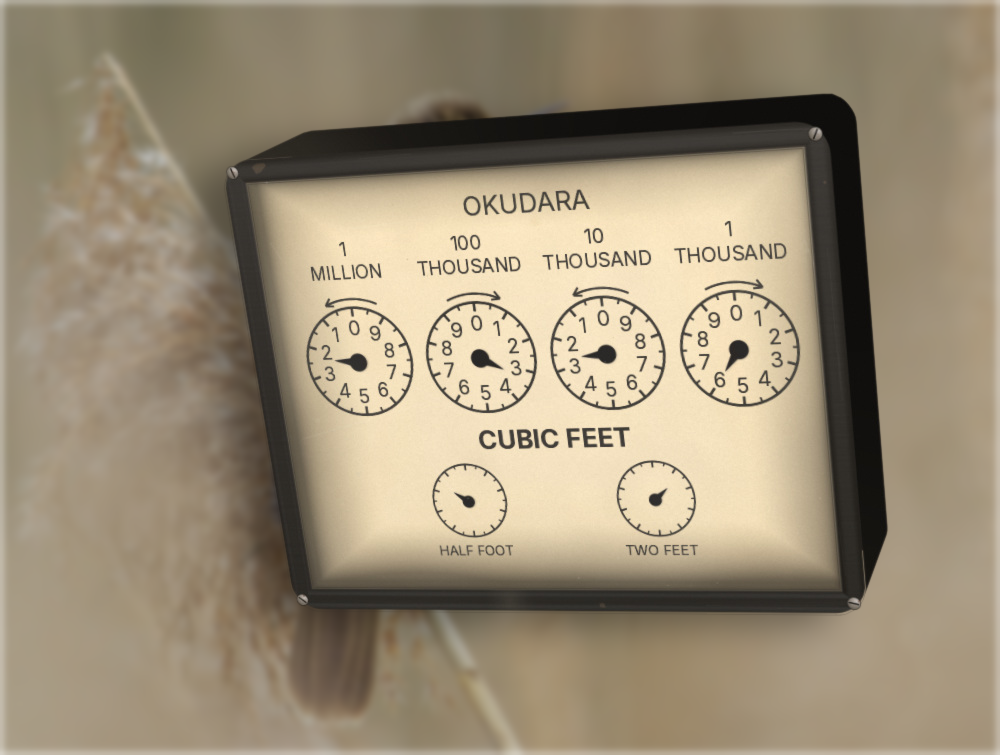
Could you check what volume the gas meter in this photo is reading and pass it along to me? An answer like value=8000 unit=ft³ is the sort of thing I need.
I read value=232600 unit=ft³
